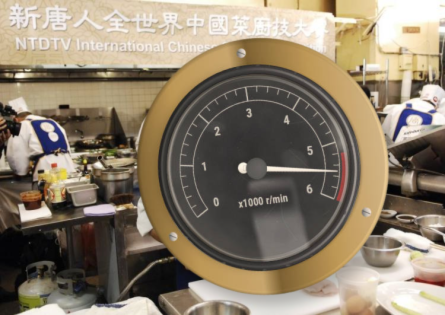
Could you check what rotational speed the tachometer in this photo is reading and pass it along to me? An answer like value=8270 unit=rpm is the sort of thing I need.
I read value=5500 unit=rpm
